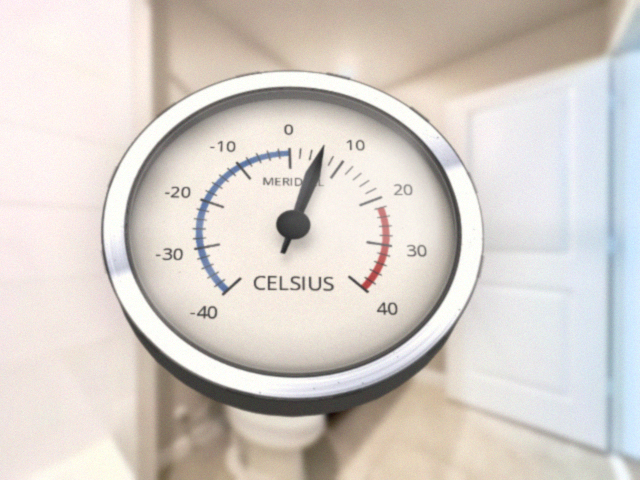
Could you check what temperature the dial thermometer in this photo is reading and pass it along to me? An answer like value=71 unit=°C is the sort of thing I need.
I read value=6 unit=°C
